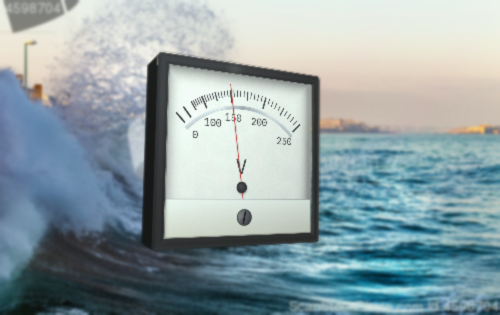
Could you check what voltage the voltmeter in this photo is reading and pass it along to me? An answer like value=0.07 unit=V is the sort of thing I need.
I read value=150 unit=V
